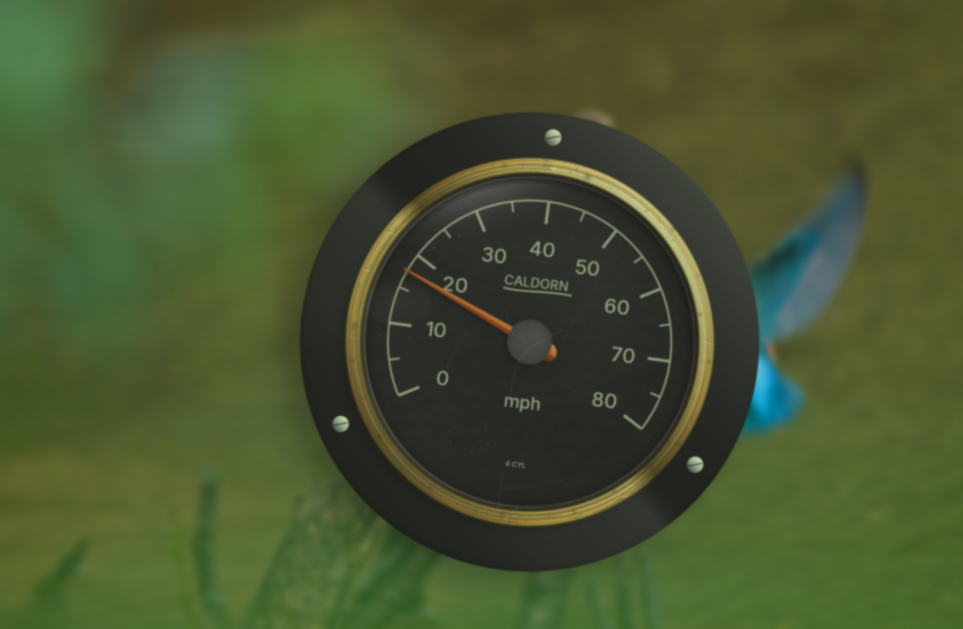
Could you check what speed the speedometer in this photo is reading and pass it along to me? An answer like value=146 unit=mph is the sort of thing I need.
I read value=17.5 unit=mph
